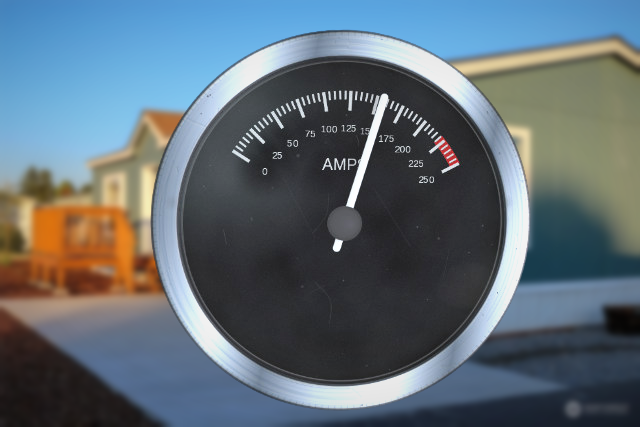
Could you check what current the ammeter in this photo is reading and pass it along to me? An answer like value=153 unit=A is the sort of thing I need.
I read value=155 unit=A
